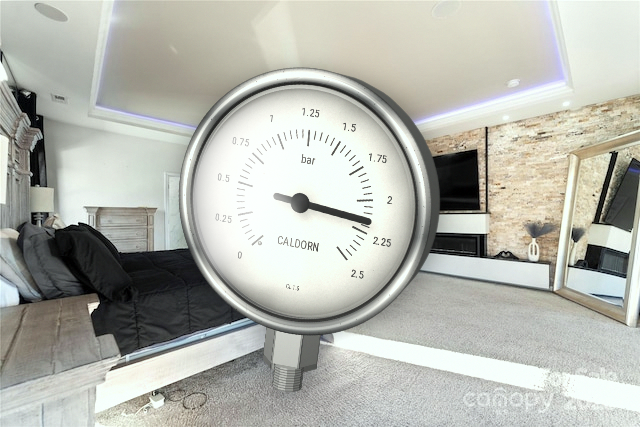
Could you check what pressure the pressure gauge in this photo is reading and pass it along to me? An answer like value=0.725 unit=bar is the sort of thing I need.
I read value=2.15 unit=bar
